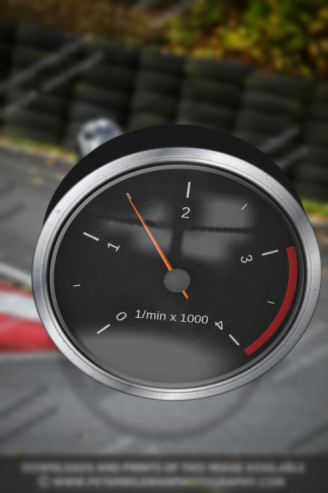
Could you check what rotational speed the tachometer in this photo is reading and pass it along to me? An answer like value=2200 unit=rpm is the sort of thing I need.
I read value=1500 unit=rpm
